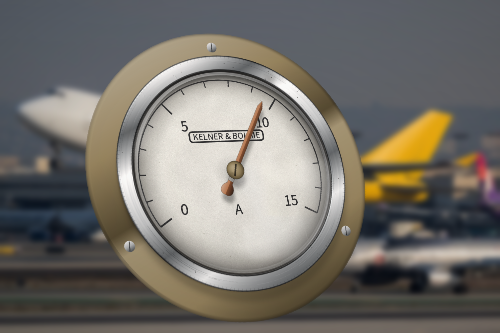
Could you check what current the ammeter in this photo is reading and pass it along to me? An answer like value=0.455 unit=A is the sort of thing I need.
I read value=9.5 unit=A
